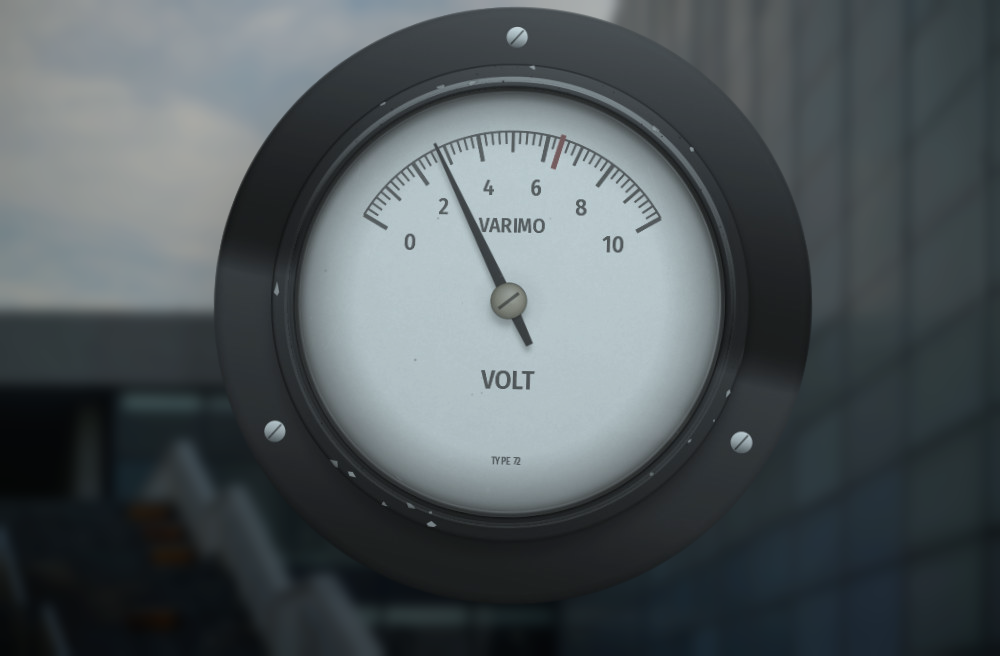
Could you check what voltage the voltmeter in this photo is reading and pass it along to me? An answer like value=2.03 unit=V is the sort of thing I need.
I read value=2.8 unit=V
